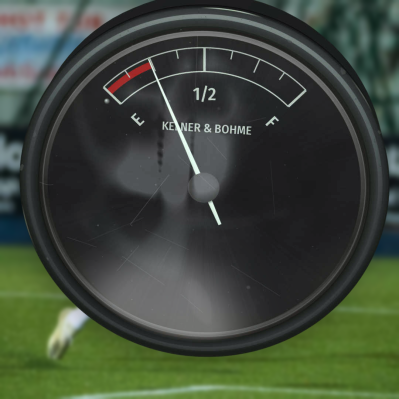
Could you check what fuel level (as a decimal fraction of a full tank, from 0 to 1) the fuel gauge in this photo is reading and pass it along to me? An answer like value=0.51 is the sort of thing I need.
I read value=0.25
